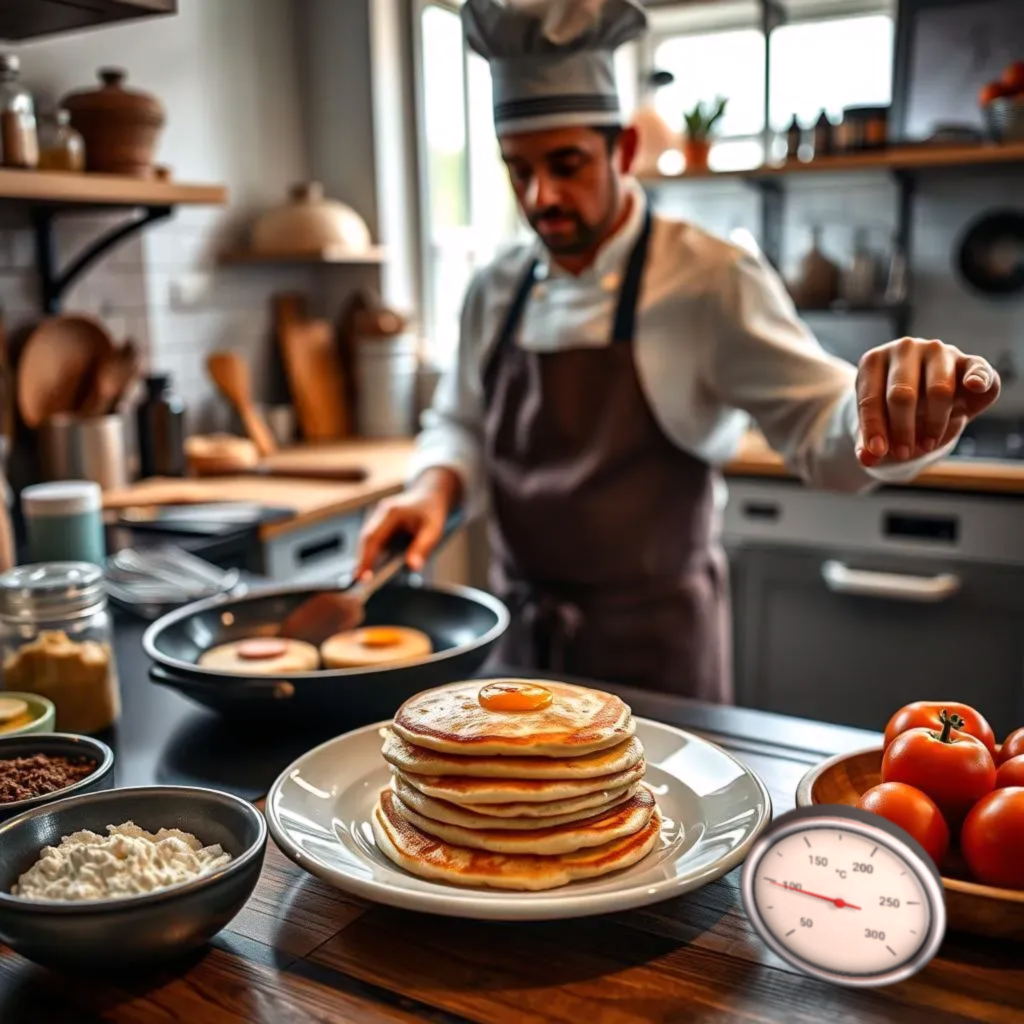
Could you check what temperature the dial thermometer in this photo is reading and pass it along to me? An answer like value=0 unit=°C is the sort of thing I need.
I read value=100 unit=°C
